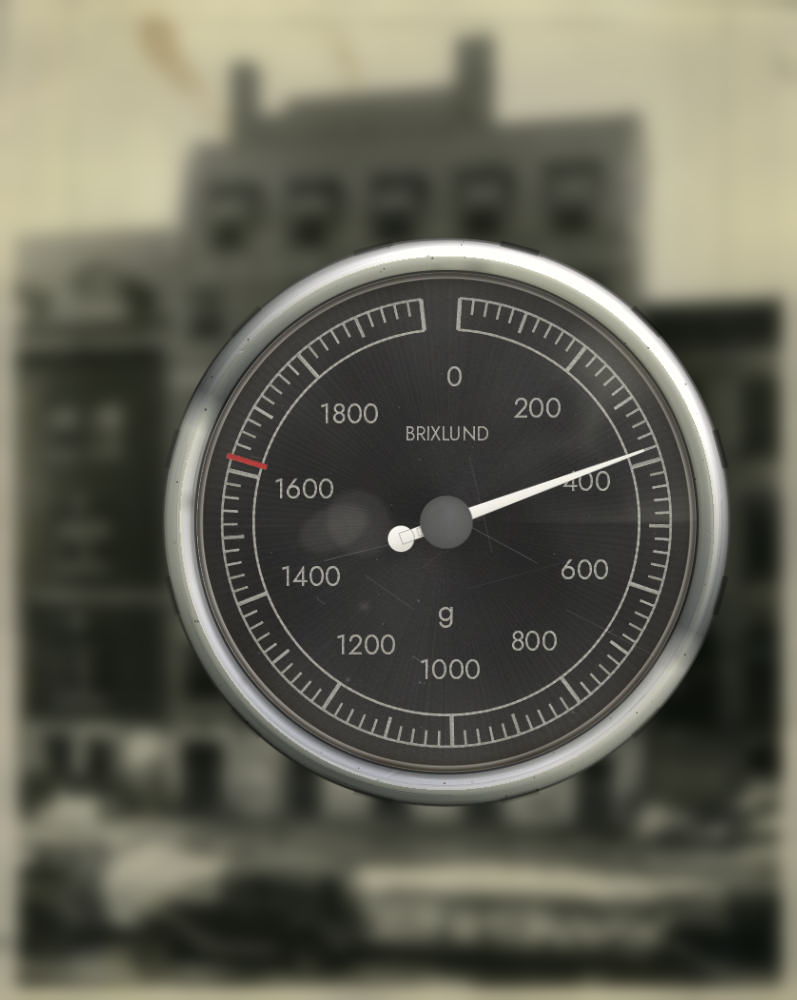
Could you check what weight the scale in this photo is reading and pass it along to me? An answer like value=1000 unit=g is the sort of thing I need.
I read value=380 unit=g
